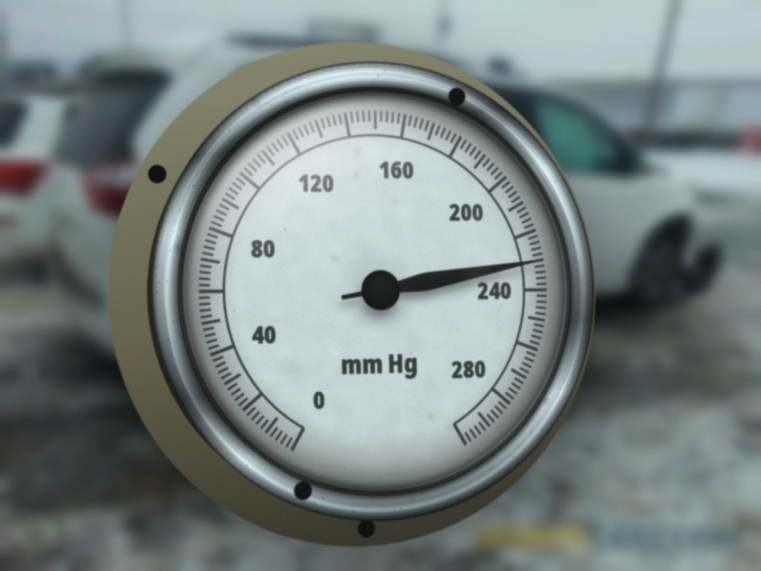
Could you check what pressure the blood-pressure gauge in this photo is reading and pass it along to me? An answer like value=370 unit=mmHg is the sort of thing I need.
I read value=230 unit=mmHg
